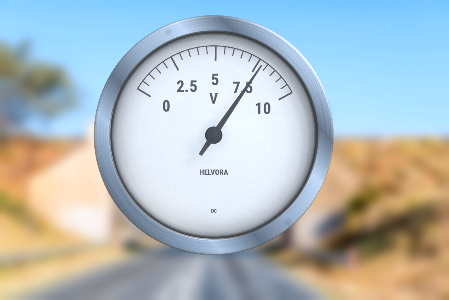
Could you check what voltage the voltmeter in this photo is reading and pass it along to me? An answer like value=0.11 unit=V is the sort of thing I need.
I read value=7.75 unit=V
